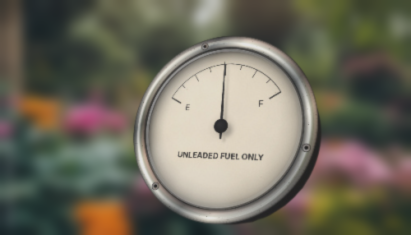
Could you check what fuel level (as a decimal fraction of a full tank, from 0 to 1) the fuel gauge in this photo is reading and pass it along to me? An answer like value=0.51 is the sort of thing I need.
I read value=0.5
